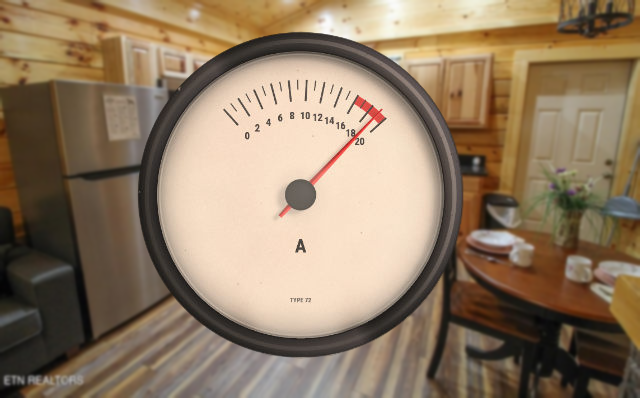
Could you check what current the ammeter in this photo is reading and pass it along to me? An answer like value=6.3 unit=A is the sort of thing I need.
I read value=19 unit=A
